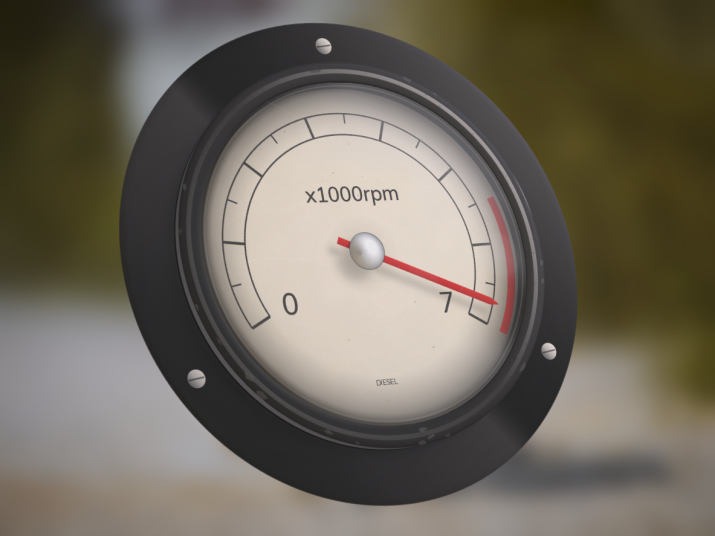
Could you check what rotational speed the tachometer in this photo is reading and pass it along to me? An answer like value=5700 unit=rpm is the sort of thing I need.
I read value=6750 unit=rpm
